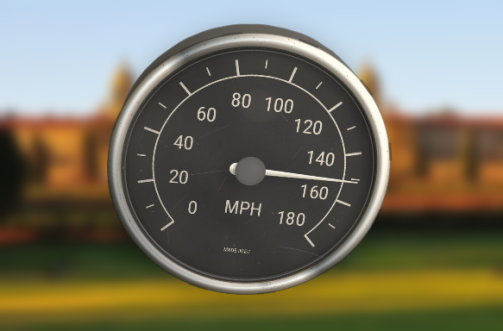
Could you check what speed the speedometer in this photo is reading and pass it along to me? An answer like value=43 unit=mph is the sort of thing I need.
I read value=150 unit=mph
